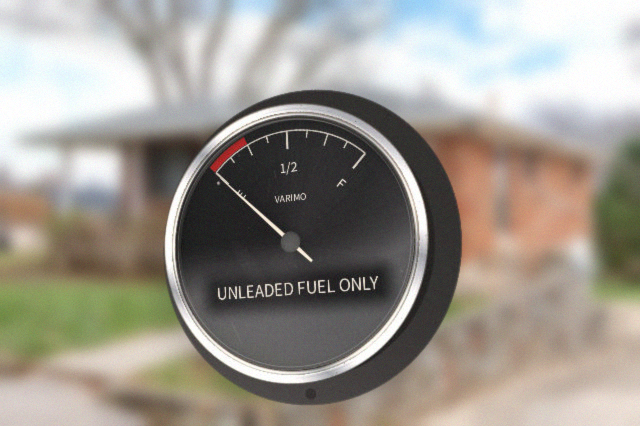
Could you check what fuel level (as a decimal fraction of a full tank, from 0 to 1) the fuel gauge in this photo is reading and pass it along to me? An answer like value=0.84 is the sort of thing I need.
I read value=0
